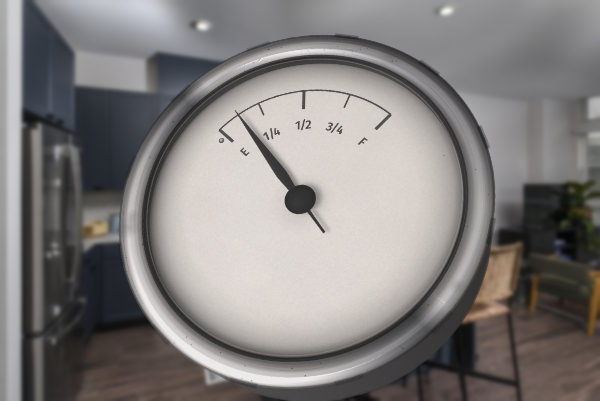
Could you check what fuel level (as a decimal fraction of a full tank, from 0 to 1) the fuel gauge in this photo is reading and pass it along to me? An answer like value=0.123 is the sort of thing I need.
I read value=0.125
